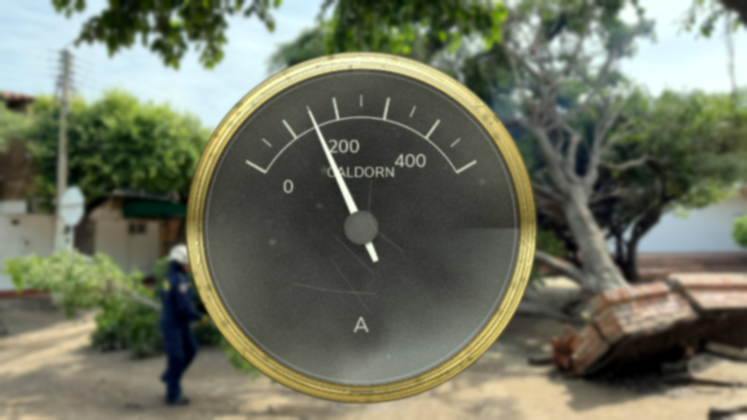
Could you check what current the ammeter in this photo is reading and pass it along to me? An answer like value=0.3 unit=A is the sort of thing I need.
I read value=150 unit=A
